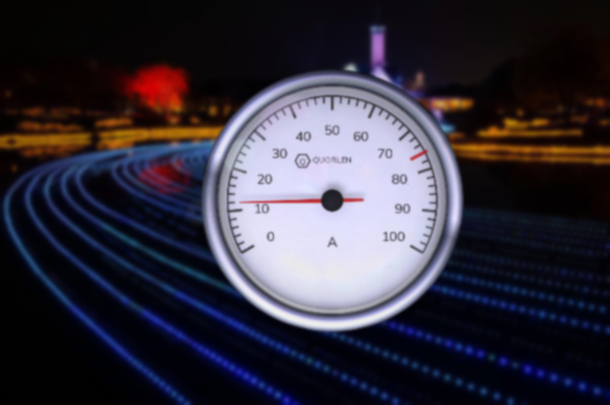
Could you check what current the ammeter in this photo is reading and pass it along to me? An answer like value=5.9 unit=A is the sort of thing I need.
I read value=12 unit=A
